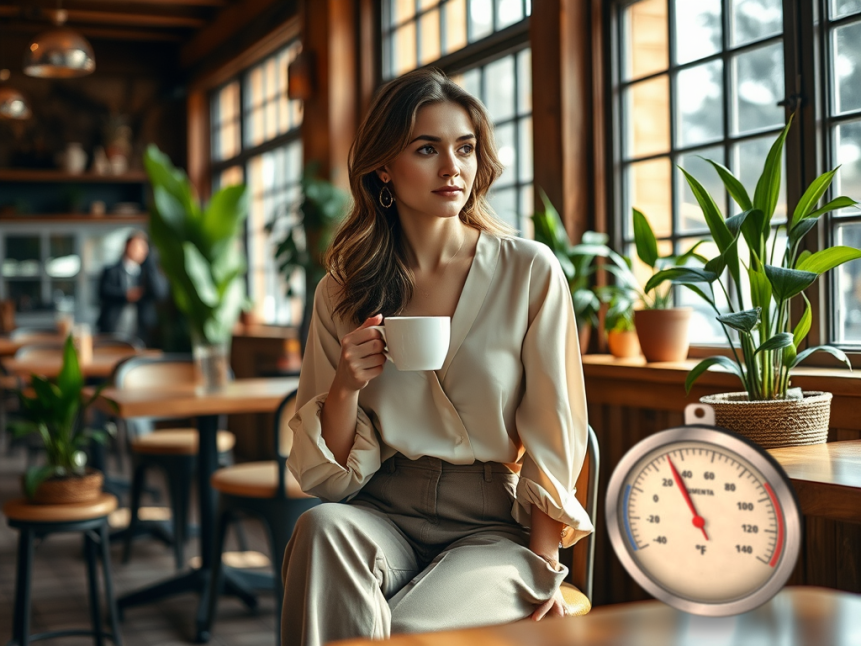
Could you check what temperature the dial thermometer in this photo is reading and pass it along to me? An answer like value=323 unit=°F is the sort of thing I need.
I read value=32 unit=°F
